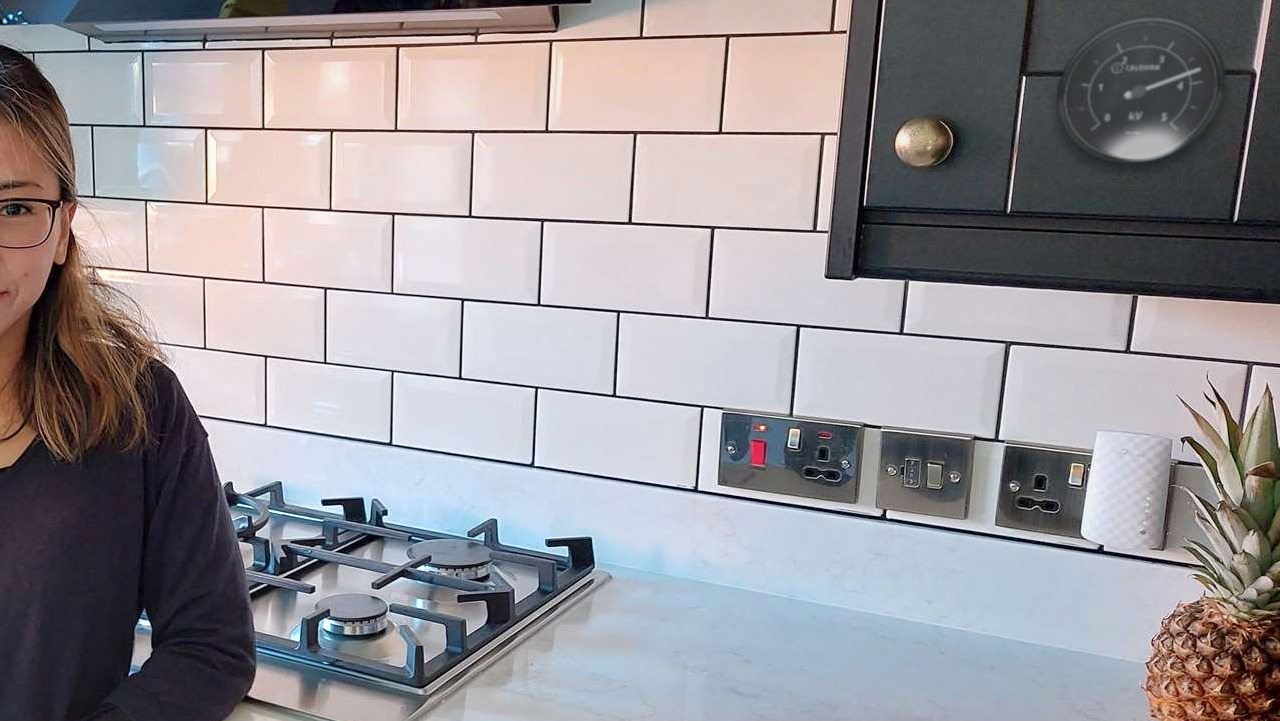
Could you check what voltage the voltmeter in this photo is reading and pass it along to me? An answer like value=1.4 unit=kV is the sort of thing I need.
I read value=3.75 unit=kV
